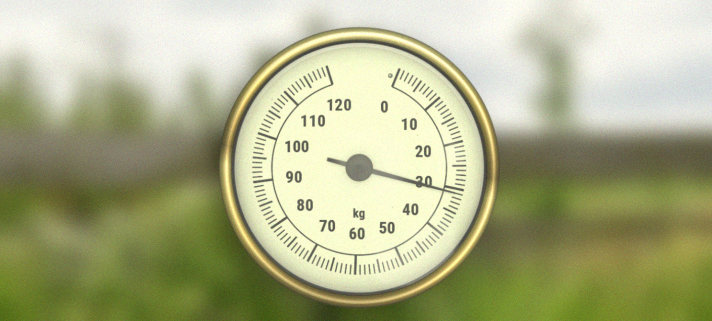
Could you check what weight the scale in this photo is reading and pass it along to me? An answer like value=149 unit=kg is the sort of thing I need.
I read value=31 unit=kg
